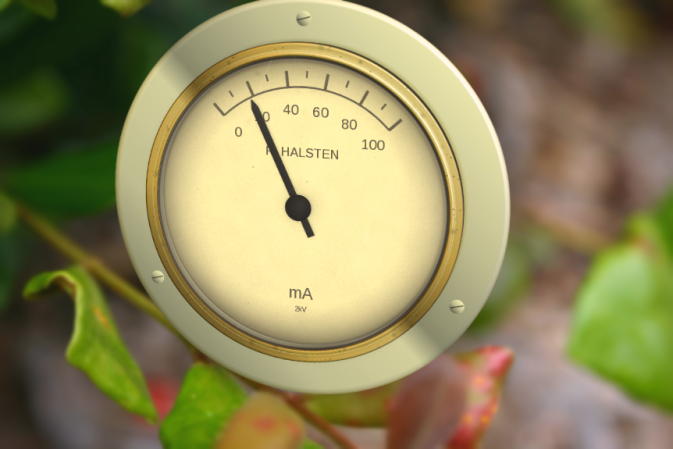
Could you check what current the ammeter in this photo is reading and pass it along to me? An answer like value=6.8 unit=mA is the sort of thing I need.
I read value=20 unit=mA
